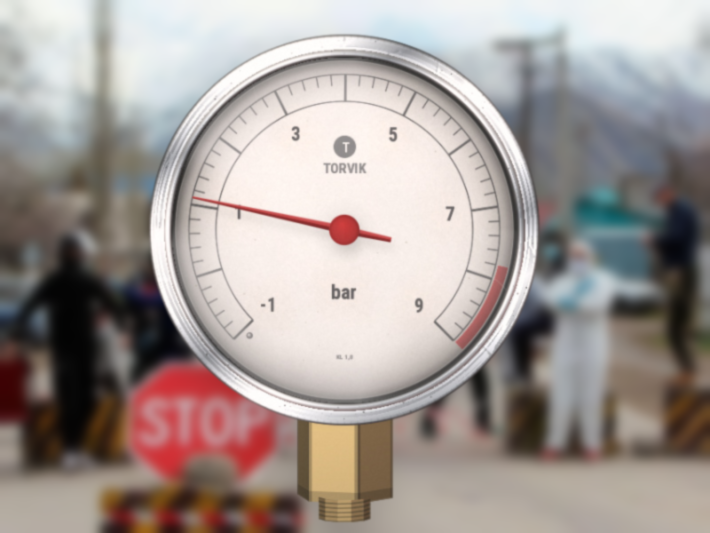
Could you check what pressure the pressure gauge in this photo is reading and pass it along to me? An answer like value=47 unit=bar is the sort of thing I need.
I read value=1.1 unit=bar
